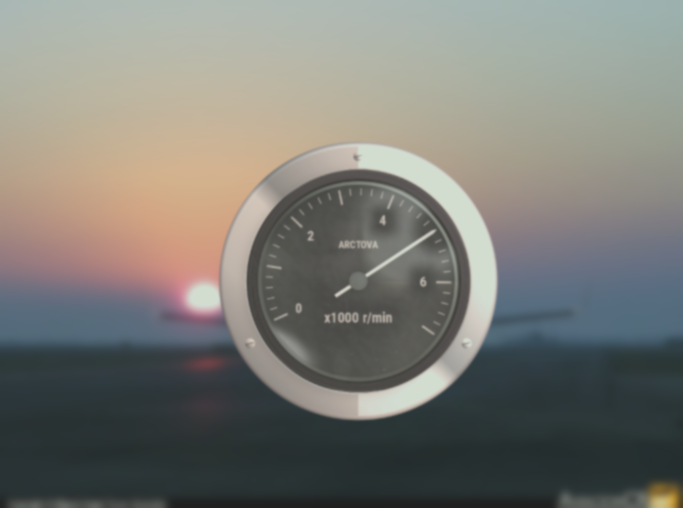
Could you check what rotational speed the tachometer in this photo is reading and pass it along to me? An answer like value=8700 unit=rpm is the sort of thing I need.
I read value=5000 unit=rpm
